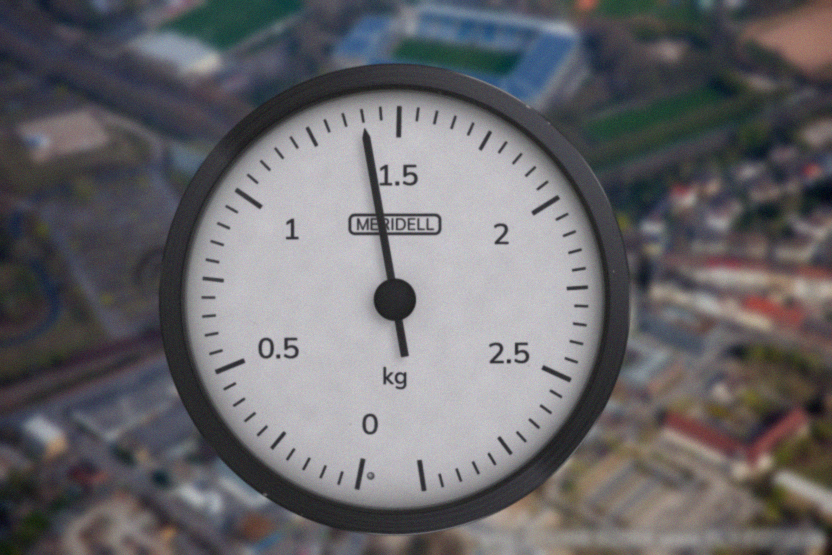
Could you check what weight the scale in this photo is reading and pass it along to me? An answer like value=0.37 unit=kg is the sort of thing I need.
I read value=1.4 unit=kg
